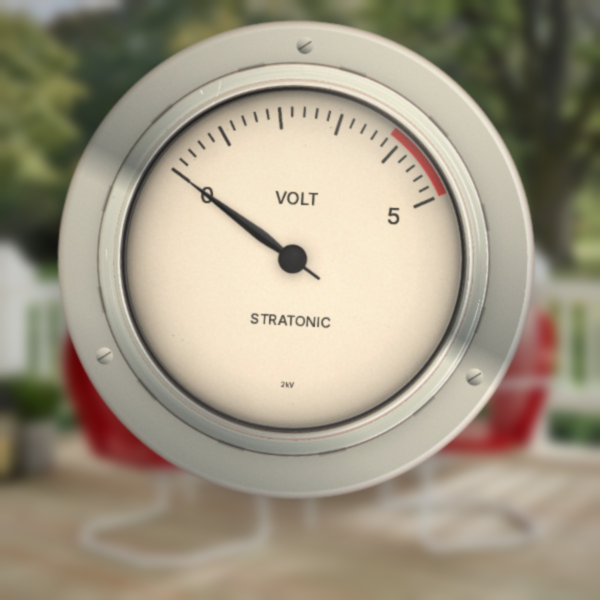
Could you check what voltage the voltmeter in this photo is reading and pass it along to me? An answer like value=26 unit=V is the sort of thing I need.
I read value=0 unit=V
